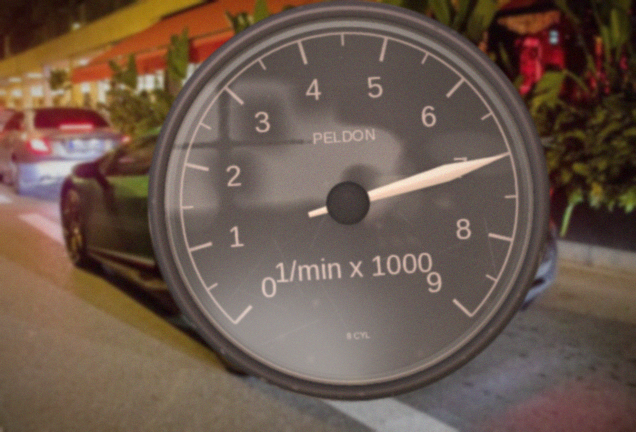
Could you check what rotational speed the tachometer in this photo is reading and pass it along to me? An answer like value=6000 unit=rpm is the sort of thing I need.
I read value=7000 unit=rpm
